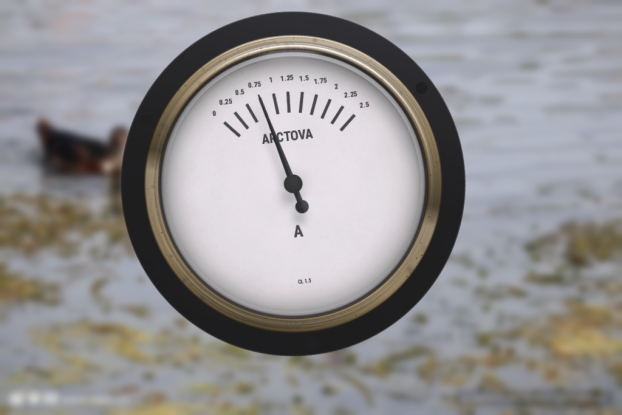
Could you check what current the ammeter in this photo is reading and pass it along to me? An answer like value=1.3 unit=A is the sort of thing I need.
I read value=0.75 unit=A
